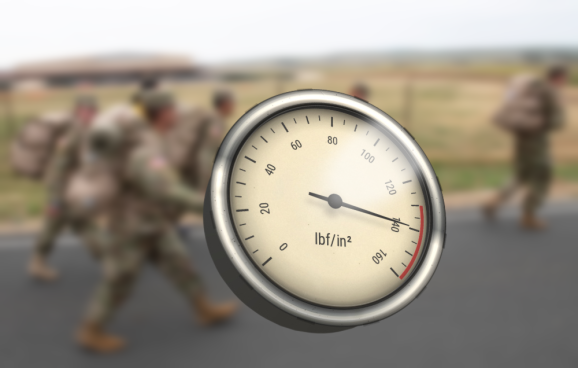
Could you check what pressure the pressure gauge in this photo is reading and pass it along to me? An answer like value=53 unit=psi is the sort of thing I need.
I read value=140 unit=psi
